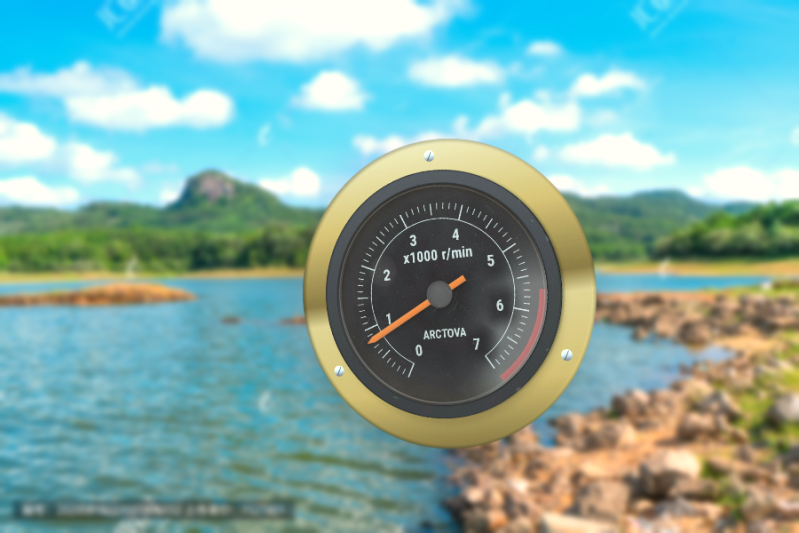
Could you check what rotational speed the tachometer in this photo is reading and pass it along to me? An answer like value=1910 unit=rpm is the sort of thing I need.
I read value=800 unit=rpm
